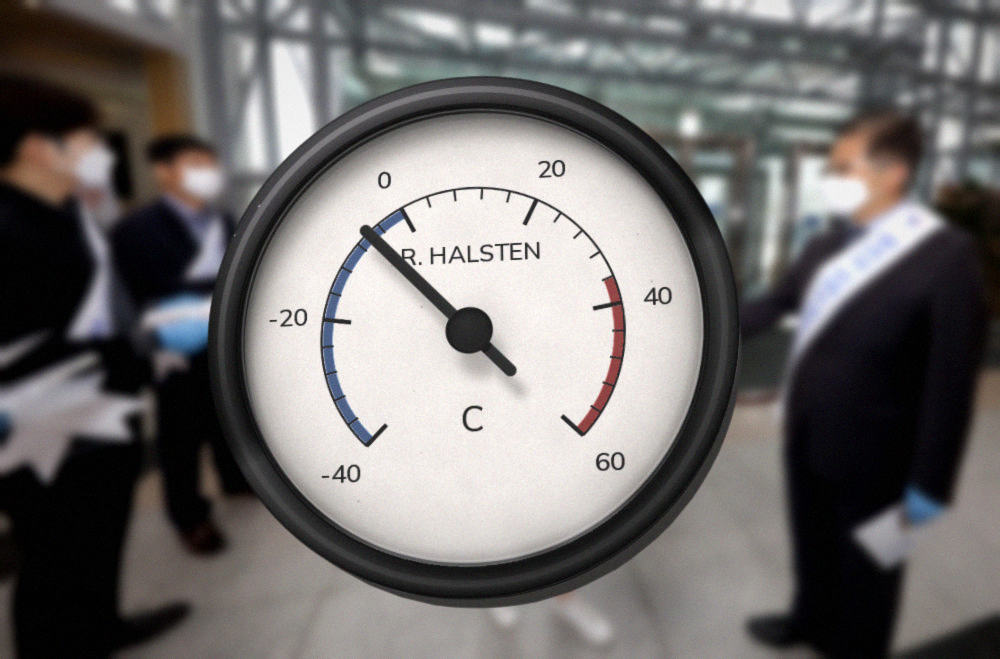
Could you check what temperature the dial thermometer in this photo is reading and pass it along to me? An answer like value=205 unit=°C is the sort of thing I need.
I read value=-6 unit=°C
